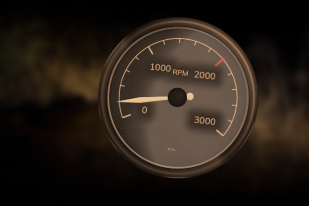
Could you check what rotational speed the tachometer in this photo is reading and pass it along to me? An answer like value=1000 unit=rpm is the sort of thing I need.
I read value=200 unit=rpm
